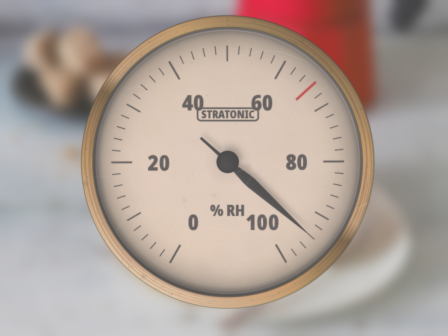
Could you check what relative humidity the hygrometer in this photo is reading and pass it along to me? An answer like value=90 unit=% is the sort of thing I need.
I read value=94 unit=%
